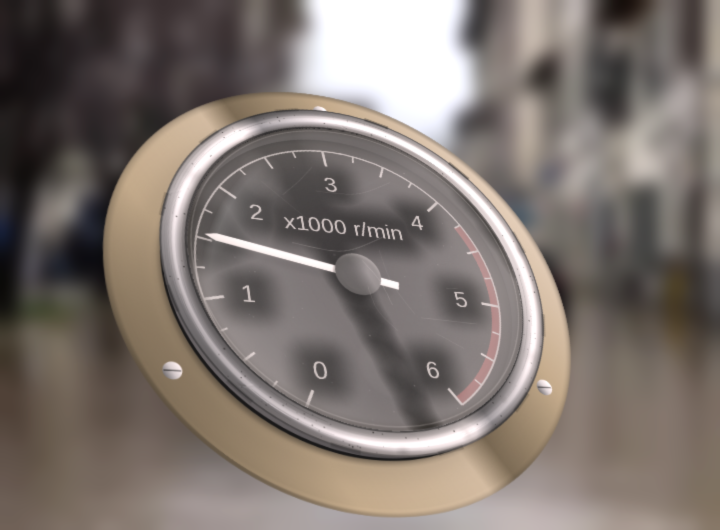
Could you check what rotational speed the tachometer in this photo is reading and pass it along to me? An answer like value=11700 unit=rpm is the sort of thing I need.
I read value=1500 unit=rpm
